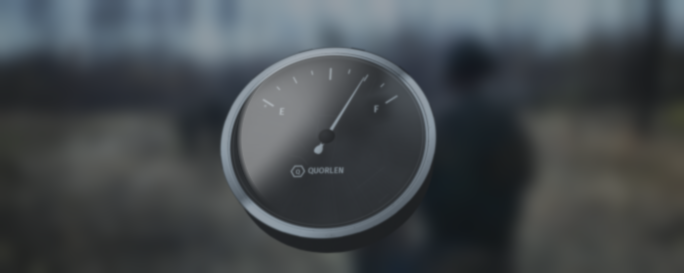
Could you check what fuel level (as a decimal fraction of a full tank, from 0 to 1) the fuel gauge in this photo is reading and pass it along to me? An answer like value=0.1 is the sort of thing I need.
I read value=0.75
